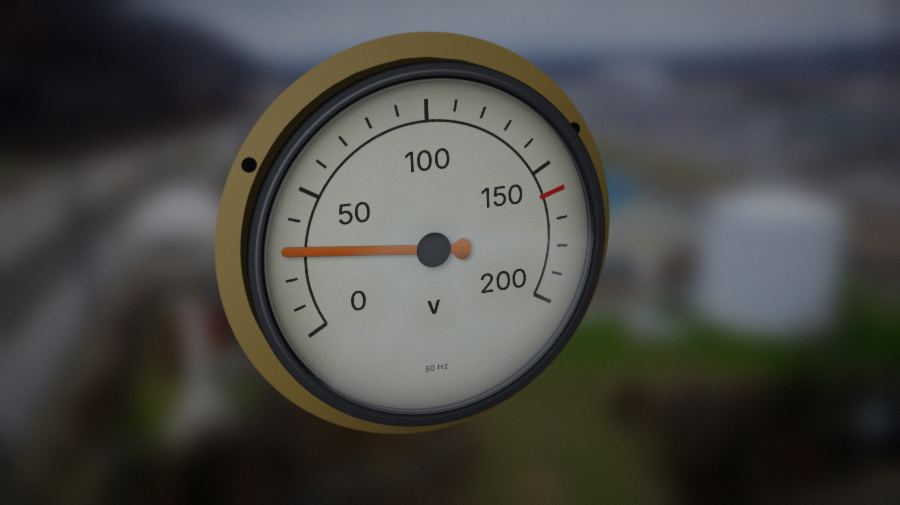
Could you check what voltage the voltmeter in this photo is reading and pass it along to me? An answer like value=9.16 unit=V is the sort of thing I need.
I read value=30 unit=V
